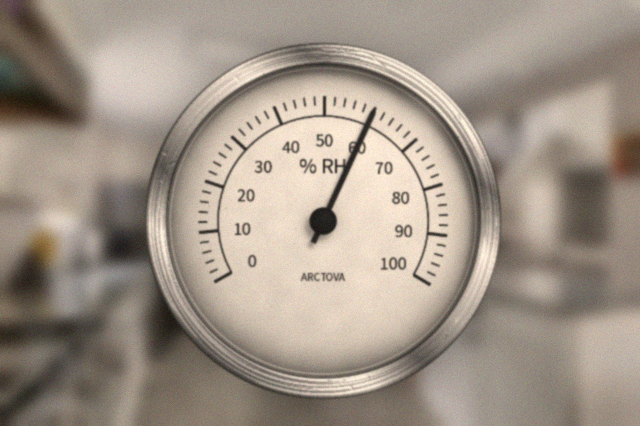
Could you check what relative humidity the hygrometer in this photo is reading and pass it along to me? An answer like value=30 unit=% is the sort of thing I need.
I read value=60 unit=%
